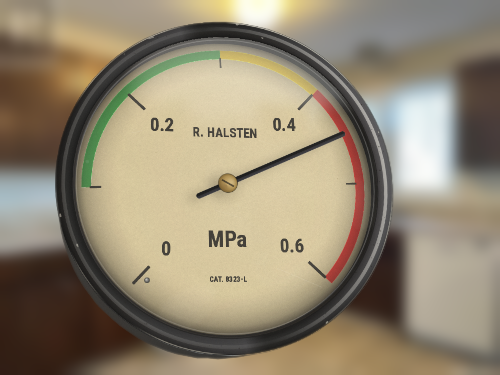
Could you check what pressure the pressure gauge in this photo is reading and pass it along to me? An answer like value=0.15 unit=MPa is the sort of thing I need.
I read value=0.45 unit=MPa
